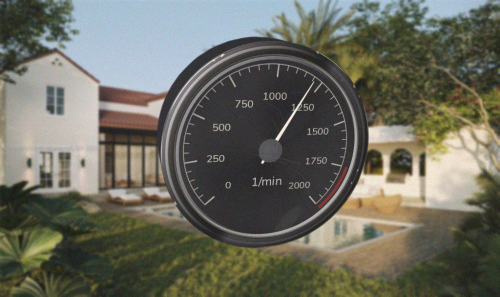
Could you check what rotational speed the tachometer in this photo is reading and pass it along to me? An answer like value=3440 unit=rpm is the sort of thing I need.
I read value=1200 unit=rpm
